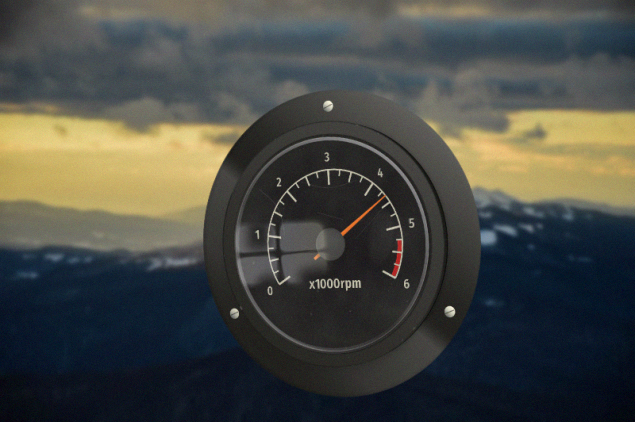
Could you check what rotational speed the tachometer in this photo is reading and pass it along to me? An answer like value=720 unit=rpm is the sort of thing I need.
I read value=4375 unit=rpm
